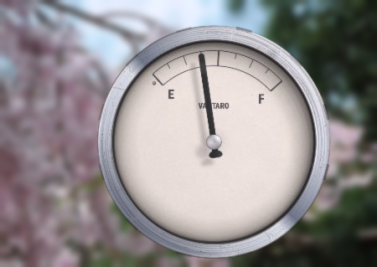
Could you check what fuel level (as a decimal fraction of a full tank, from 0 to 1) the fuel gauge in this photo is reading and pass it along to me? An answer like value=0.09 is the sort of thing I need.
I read value=0.375
